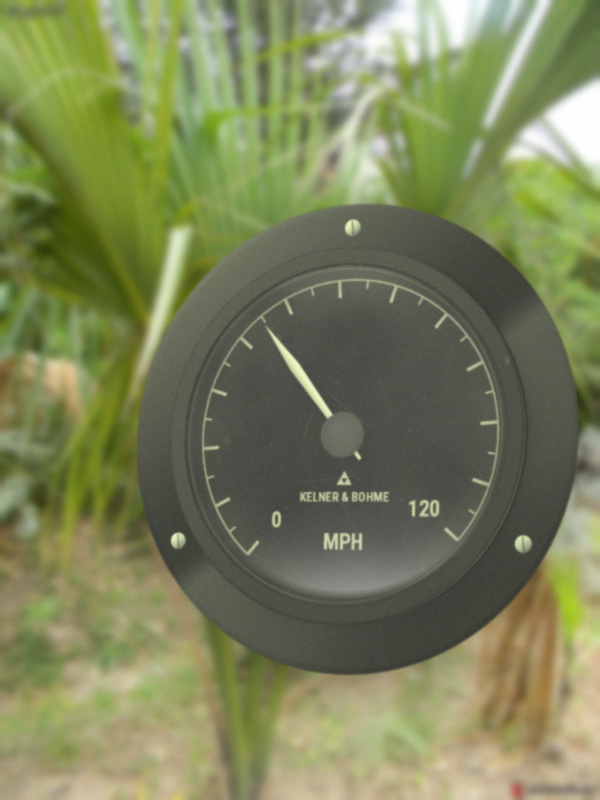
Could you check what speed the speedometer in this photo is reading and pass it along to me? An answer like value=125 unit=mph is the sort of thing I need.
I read value=45 unit=mph
